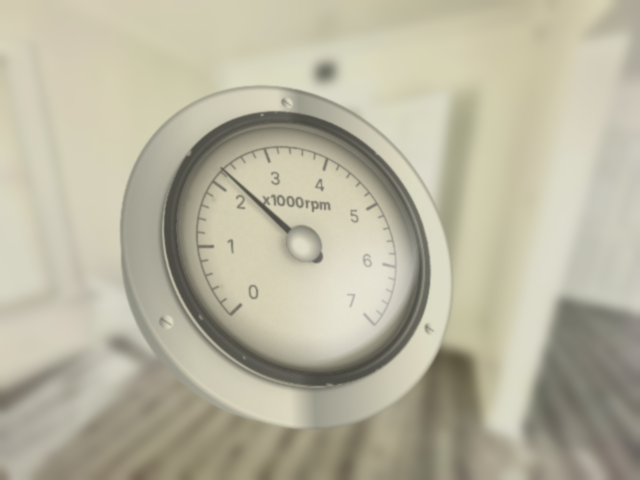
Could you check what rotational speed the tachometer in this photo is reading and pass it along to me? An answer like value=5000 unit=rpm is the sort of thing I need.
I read value=2200 unit=rpm
